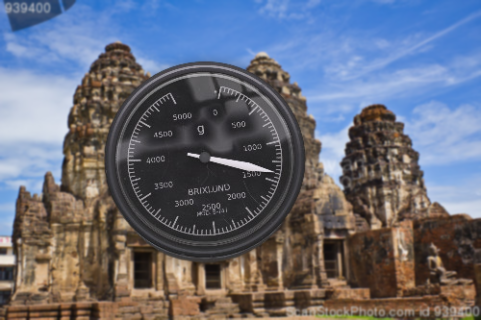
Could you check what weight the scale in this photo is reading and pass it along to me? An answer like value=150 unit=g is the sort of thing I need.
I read value=1400 unit=g
